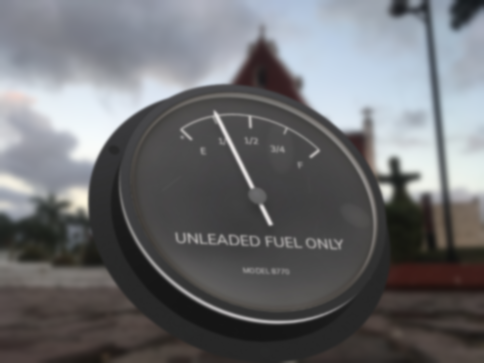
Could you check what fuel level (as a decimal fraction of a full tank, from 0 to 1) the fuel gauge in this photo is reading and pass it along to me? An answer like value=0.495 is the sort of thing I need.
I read value=0.25
